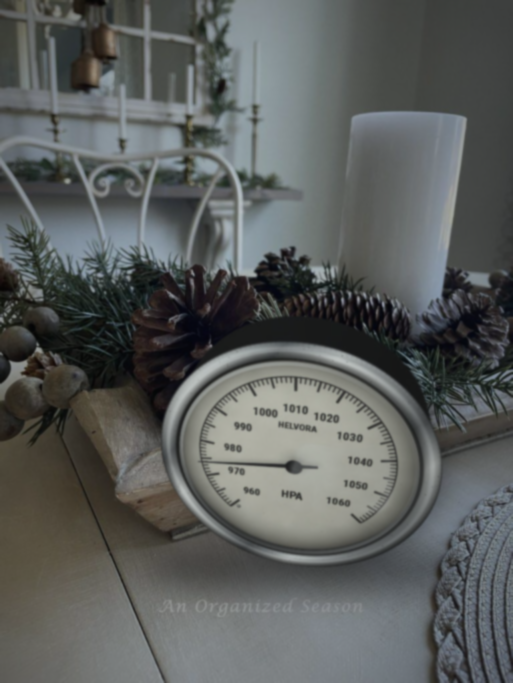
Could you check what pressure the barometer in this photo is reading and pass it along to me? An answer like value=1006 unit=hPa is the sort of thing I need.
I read value=975 unit=hPa
